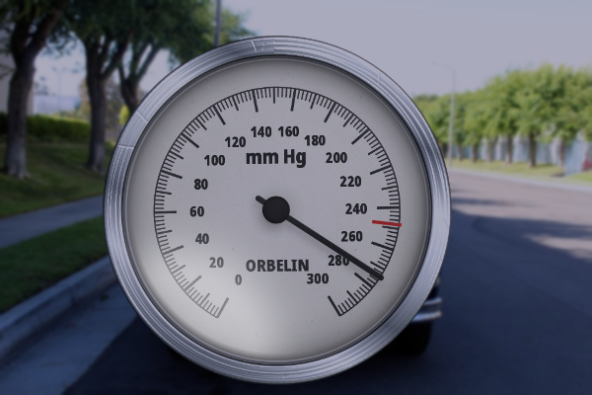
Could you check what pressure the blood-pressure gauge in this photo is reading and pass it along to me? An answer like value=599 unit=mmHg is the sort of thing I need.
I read value=274 unit=mmHg
